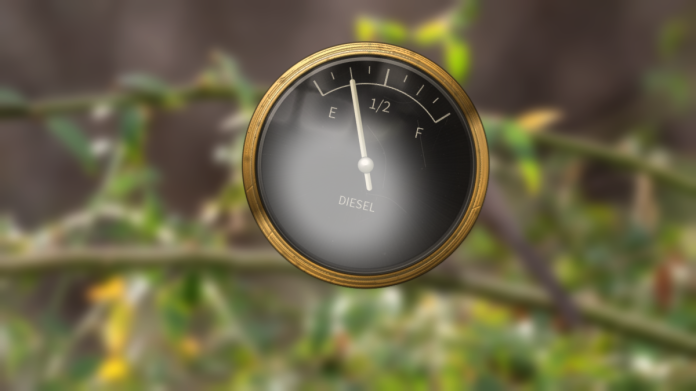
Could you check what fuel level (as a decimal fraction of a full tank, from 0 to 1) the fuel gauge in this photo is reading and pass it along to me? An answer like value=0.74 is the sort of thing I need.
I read value=0.25
